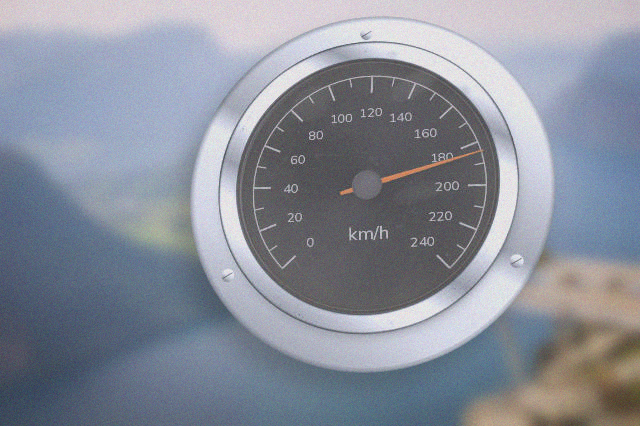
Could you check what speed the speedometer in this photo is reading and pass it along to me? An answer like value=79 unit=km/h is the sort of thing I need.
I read value=185 unit=km/h
